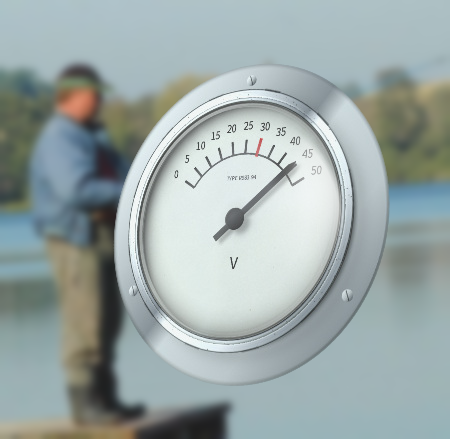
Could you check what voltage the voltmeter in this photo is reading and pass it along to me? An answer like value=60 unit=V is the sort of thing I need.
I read value=45 unit=V
